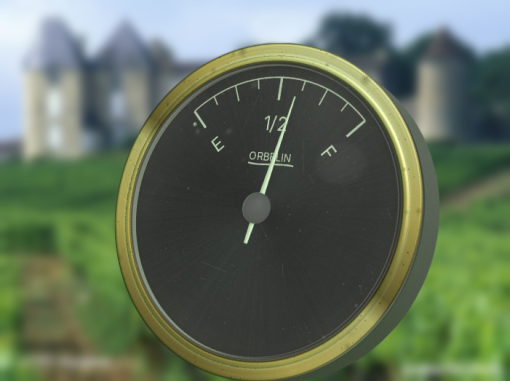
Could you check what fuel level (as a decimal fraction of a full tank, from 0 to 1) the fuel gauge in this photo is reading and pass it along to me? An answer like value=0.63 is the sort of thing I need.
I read value=0.625
